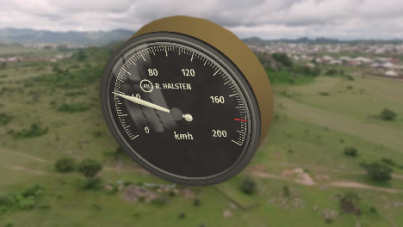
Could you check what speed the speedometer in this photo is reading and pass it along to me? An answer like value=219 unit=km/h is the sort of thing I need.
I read value=40 unit=km/h
